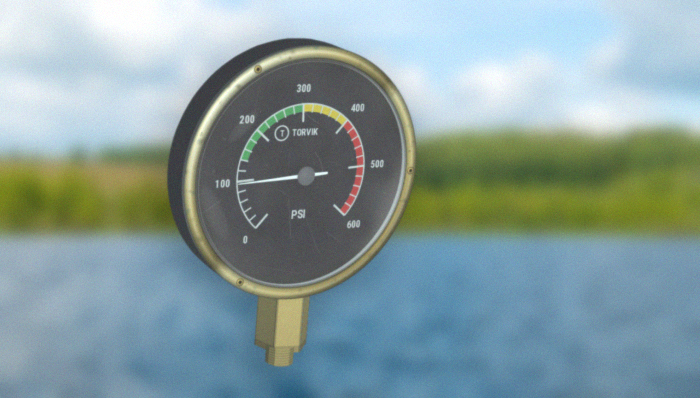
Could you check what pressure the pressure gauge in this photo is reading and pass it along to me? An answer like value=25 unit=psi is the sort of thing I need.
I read value=100 unit=psi
